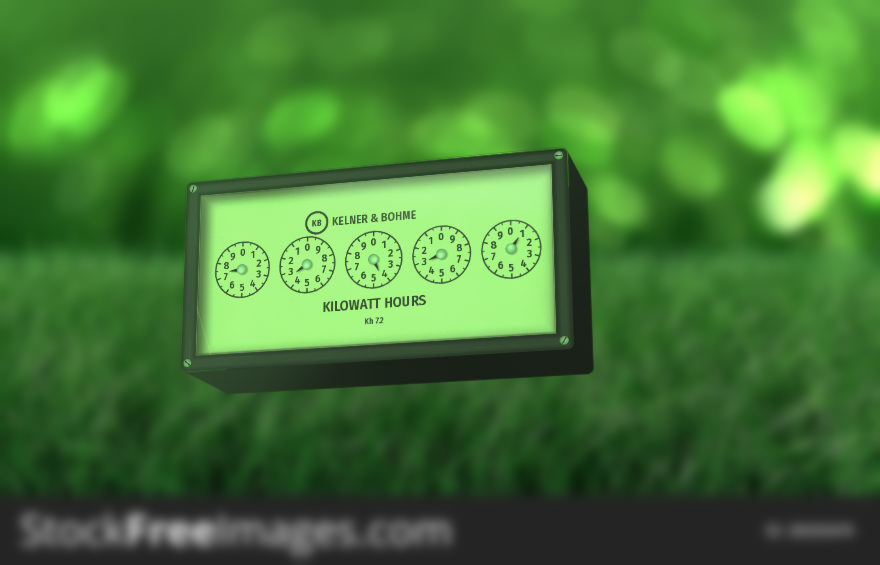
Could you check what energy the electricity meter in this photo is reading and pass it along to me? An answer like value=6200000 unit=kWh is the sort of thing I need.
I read value=73431 unit=kWh
